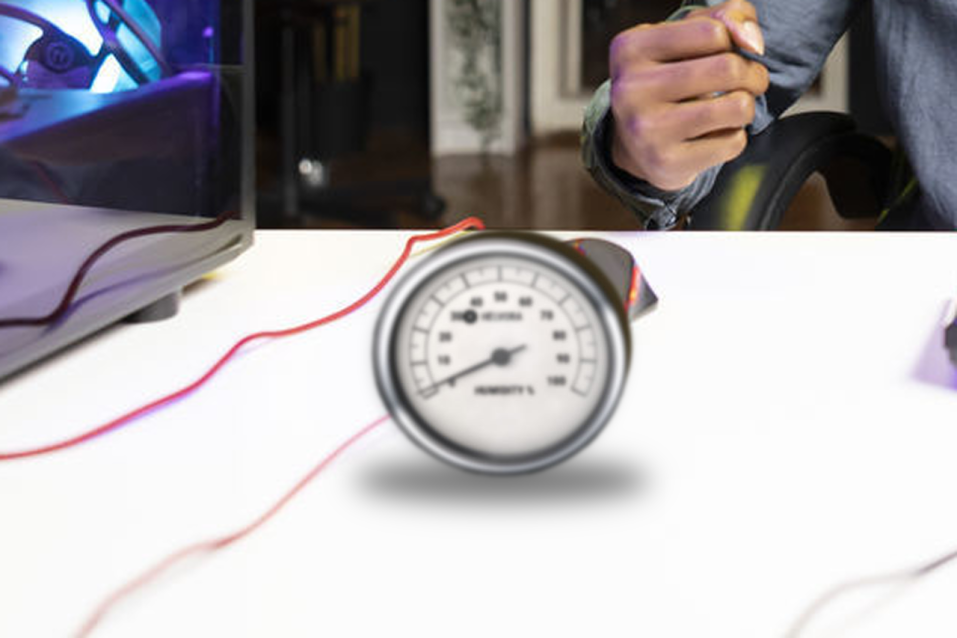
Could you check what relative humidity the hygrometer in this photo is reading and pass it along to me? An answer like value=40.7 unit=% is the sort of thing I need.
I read value=2.5 unit=%
